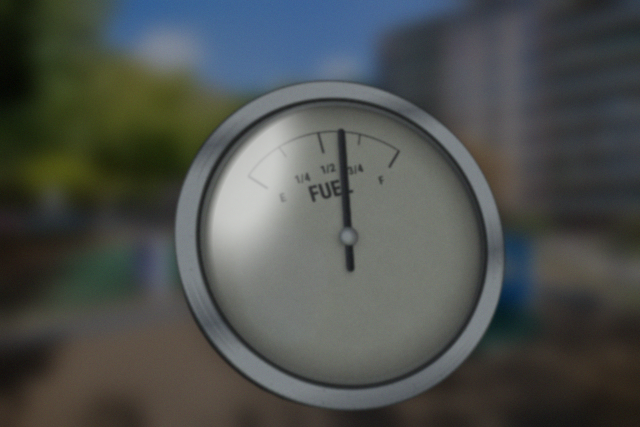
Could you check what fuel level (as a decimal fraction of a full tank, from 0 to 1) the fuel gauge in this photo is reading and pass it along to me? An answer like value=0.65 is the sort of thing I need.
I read value=0.625
